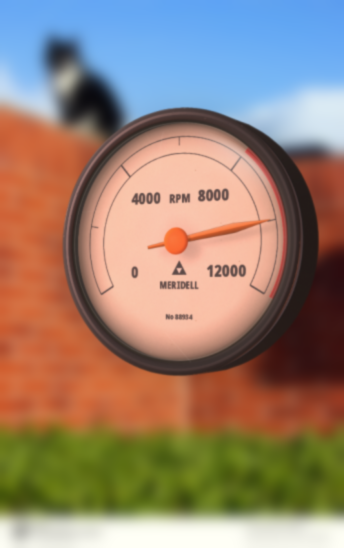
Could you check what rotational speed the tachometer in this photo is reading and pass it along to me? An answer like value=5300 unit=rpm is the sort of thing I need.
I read value=10000 unit=rpm
